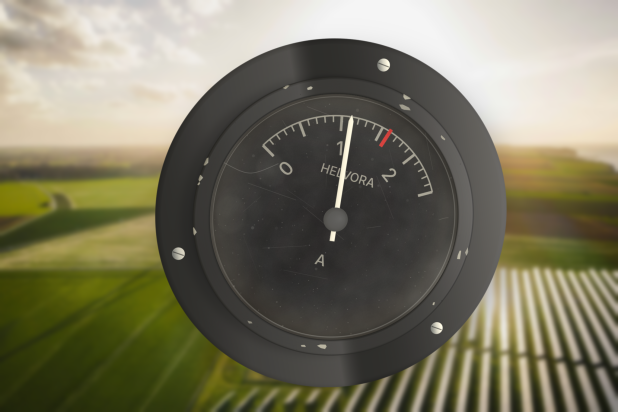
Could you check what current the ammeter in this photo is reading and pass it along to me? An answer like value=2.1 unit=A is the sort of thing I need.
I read value=1.1 unit=A
